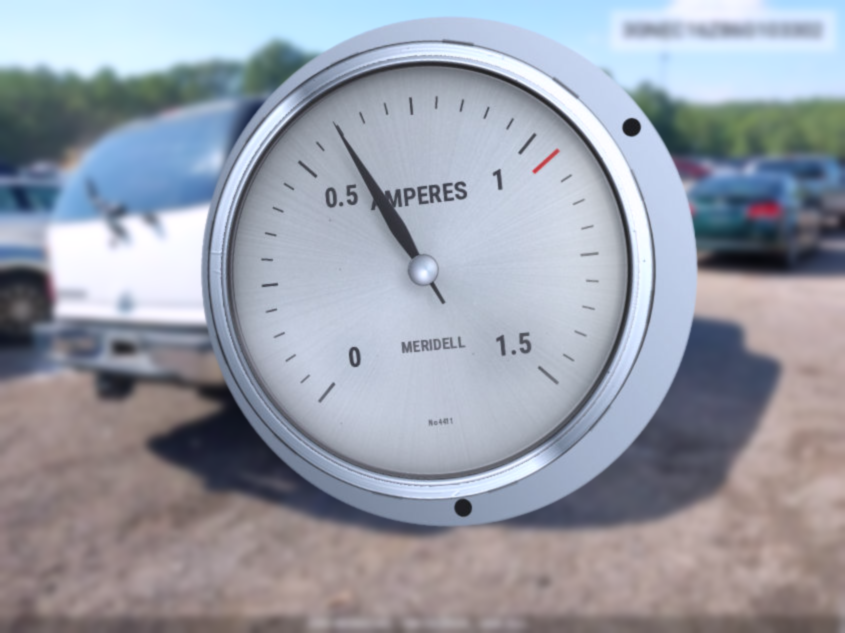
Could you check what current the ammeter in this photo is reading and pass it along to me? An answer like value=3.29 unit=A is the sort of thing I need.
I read value=0.6 unit=A
